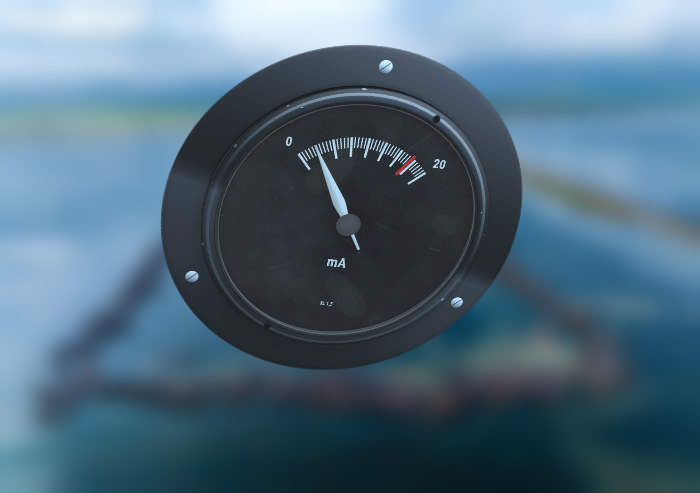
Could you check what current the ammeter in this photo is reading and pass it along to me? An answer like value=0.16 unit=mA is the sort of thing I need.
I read value=2.5 unit=mA
